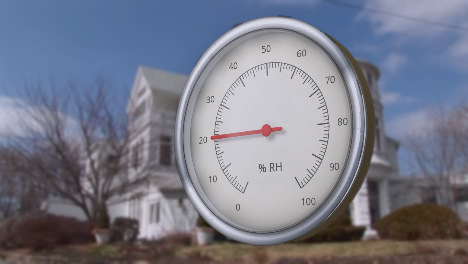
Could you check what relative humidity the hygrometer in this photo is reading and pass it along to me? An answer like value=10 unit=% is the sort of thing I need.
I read value=20 unit=%
